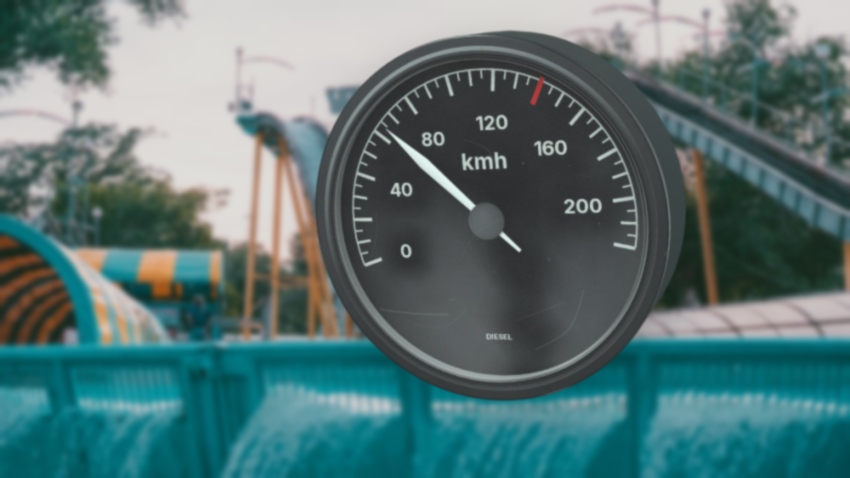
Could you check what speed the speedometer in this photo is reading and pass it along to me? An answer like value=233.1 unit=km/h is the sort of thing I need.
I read value=65 unit=km/h
